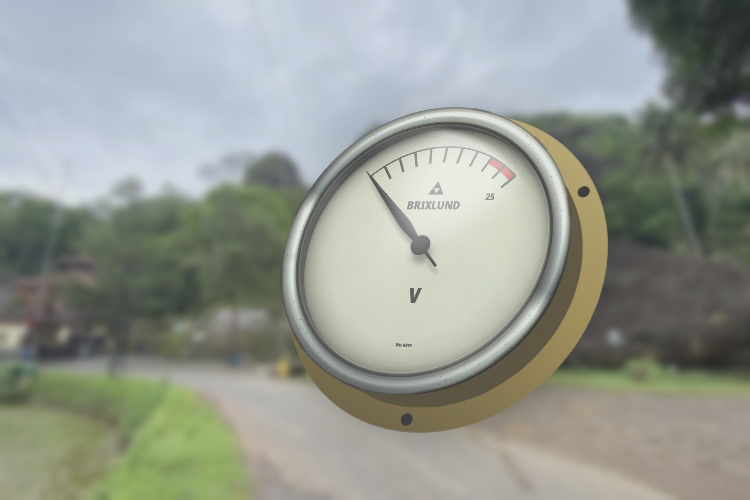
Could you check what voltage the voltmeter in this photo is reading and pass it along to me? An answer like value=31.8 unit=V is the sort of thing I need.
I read value=0 unit=V
